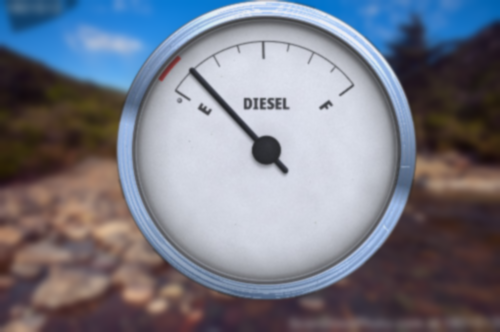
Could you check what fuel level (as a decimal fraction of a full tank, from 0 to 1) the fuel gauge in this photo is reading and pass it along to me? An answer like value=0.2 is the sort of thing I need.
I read value=0.125
